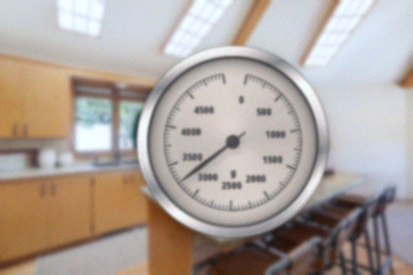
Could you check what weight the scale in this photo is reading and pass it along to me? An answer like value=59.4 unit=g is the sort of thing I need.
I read value=3250 unit=g
